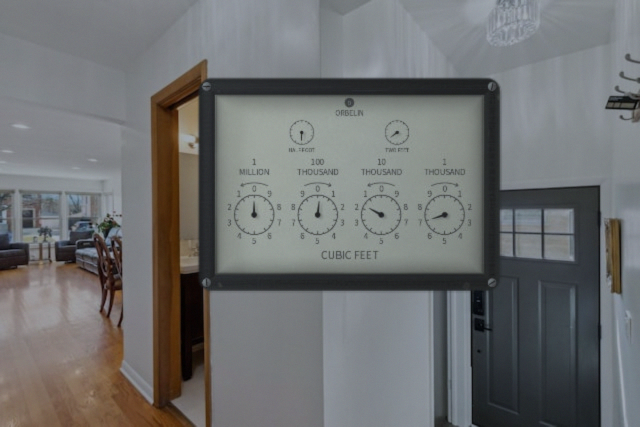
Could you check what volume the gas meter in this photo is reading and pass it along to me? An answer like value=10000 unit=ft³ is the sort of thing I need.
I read value=1700 unit=ft³
